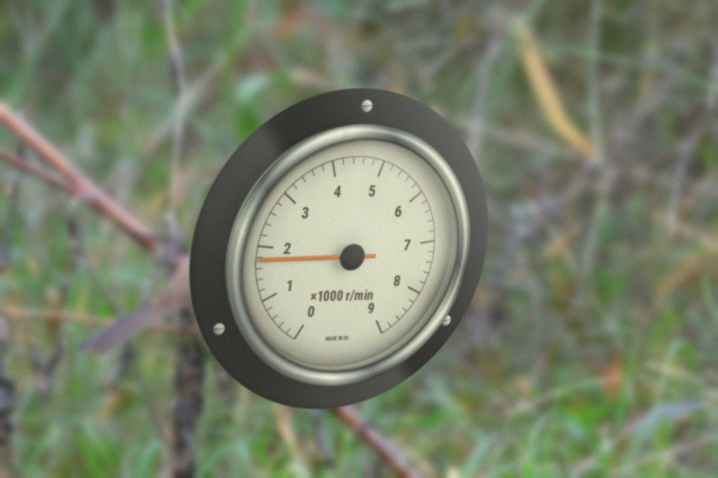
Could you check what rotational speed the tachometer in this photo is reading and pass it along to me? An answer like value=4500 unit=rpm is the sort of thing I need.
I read value=1800 unit=rpm
